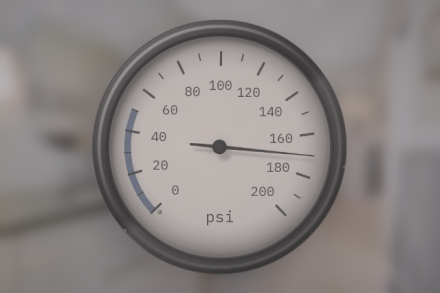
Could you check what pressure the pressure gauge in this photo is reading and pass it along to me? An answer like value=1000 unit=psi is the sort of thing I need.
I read value=170 unit=psi
